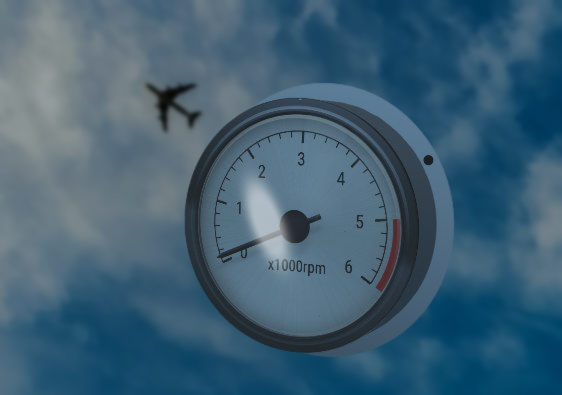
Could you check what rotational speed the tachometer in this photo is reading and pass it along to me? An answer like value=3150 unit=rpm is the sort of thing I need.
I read value=100 unit=rpm
